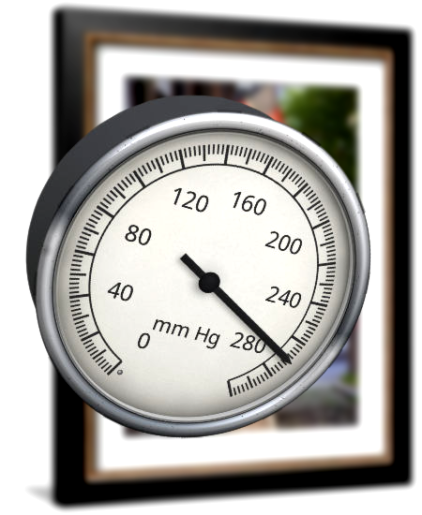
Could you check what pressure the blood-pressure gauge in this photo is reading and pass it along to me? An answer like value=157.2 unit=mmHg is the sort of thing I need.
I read value=270 unit=mmHg
